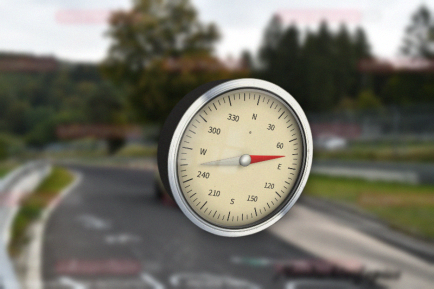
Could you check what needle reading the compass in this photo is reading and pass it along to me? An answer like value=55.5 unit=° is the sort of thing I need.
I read value=75 unit=°
